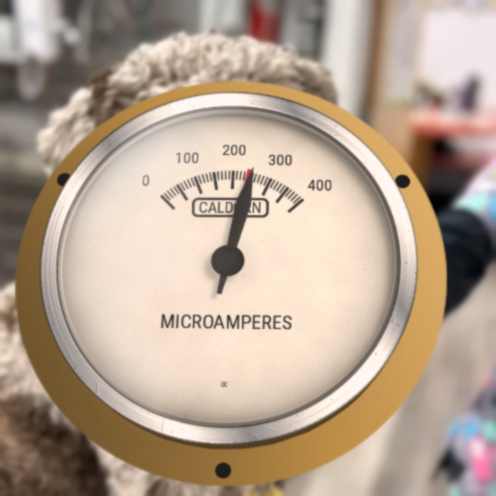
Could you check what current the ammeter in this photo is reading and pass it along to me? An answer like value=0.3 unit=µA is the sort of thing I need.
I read value=250 unit=µA
